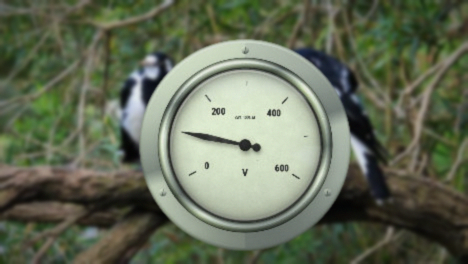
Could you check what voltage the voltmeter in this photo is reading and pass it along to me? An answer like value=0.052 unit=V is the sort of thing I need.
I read value=100 unit=V
